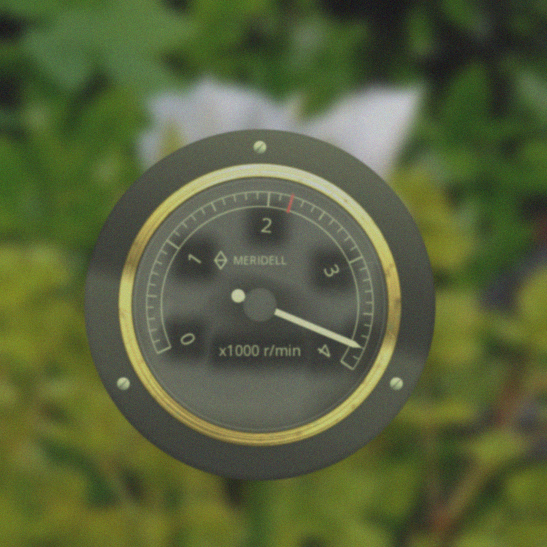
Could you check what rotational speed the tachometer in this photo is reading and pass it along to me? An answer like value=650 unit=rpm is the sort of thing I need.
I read value=3800 unit=rpm
